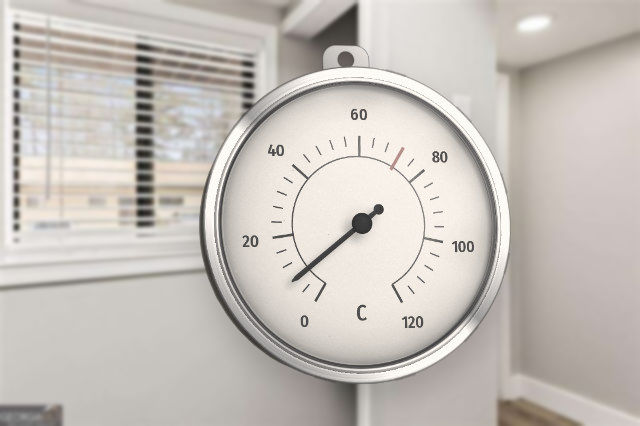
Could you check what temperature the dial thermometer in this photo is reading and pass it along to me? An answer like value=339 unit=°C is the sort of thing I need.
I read value=8 unit=°C
